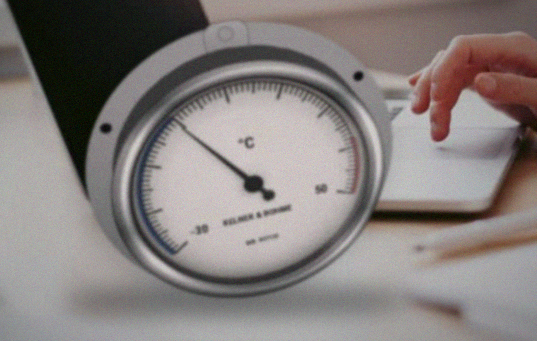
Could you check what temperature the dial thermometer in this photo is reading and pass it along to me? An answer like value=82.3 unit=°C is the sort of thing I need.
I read value=0 unit=°C
